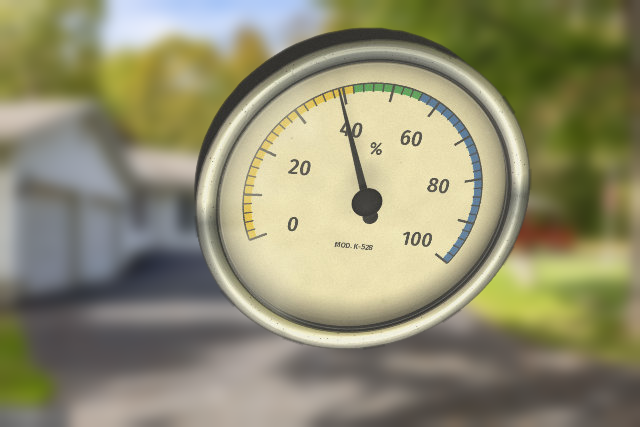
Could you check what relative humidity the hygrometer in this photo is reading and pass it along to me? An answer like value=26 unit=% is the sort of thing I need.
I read value=39 unit=%
